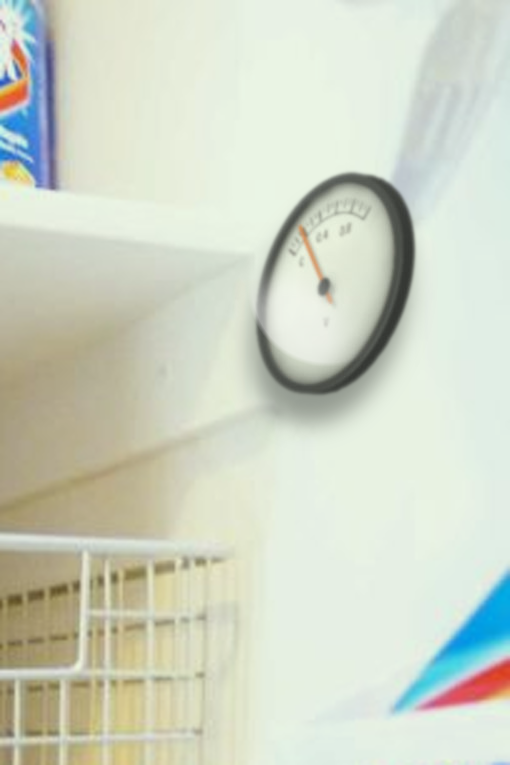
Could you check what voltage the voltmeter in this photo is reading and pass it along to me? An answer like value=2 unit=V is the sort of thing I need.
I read value=0.2 unit=V
